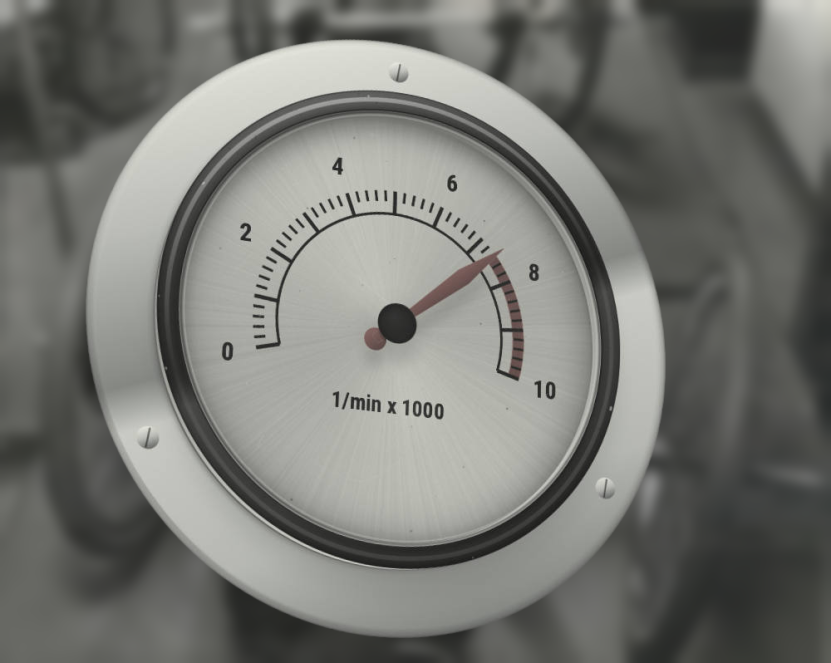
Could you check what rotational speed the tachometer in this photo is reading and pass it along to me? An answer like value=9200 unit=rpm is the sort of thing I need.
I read value=7400 unit=rpm
